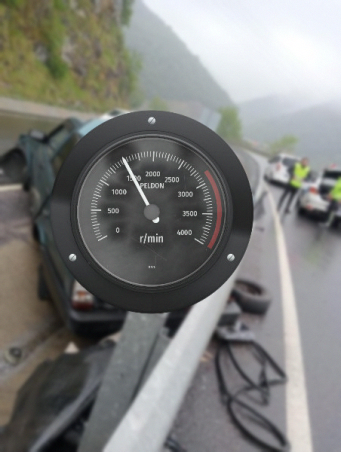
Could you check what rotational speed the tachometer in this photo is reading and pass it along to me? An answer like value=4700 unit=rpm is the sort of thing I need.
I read value=1500 unit=rpm
